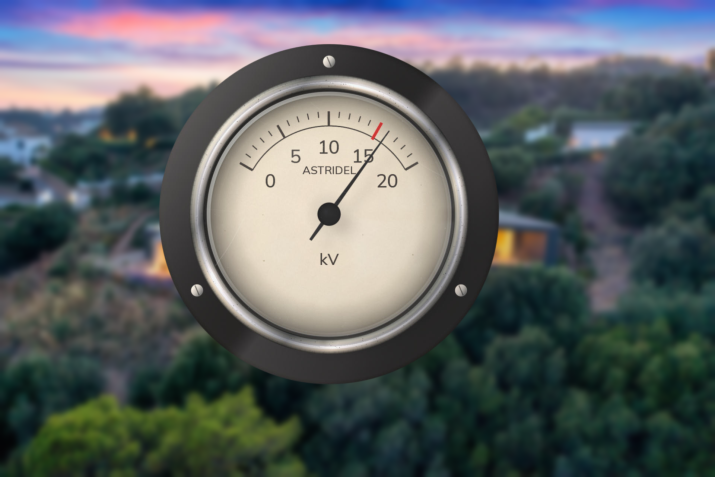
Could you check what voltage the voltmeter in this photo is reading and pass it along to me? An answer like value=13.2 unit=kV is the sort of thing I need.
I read value=16 unit=kV
